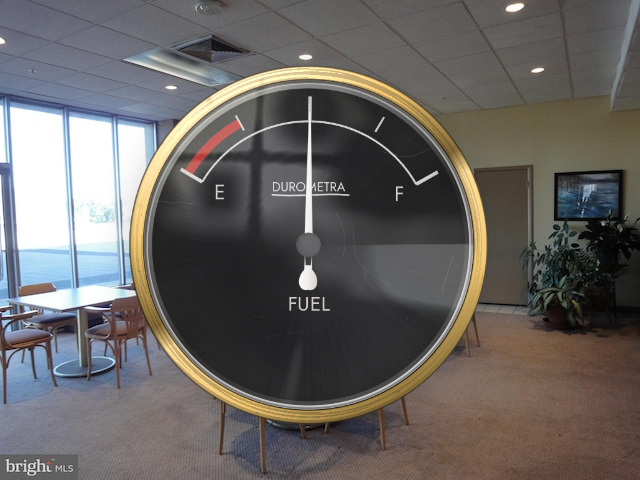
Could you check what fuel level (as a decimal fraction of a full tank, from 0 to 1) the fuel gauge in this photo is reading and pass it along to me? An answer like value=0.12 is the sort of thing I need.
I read value=0.5
